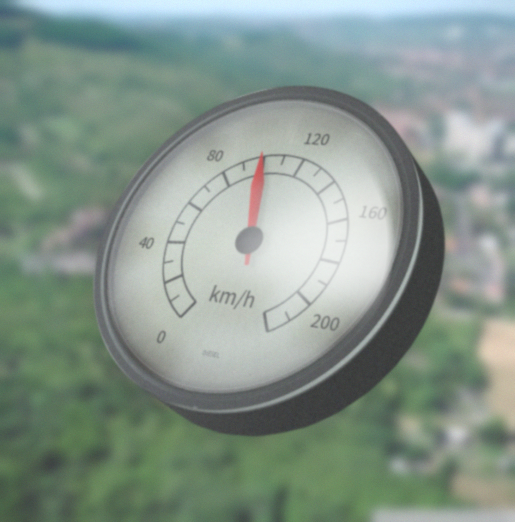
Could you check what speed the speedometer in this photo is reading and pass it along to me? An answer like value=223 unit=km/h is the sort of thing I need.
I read value=100 unit=km/h
